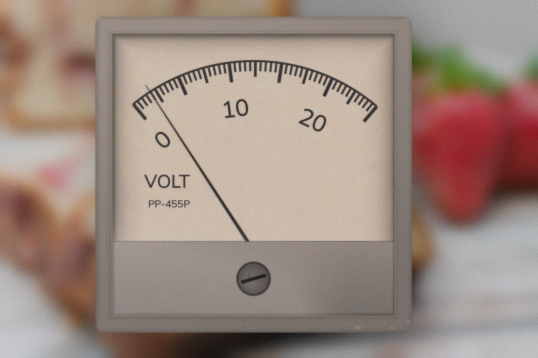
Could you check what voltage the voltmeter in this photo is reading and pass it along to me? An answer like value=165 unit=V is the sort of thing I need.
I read value=2 unit=V
